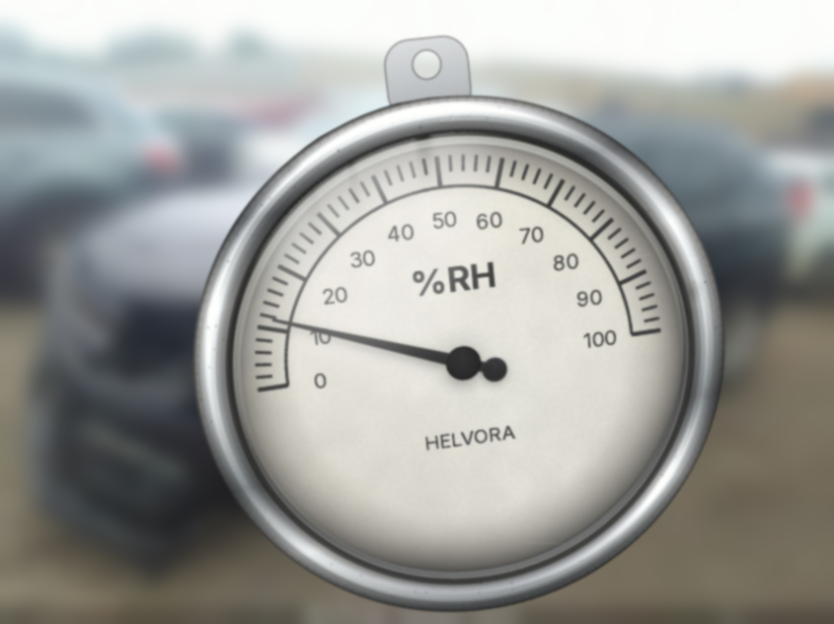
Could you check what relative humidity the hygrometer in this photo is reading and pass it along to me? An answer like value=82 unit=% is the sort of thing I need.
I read value=12 unit=%
